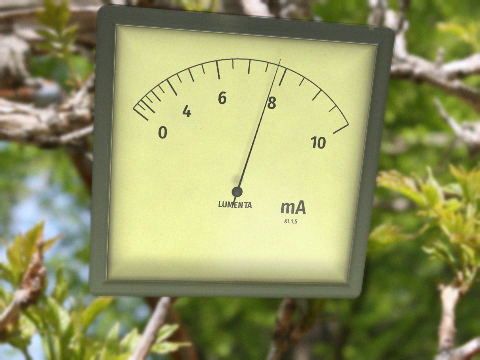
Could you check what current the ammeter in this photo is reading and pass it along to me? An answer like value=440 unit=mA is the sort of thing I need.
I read value=7.75 unit=mA
